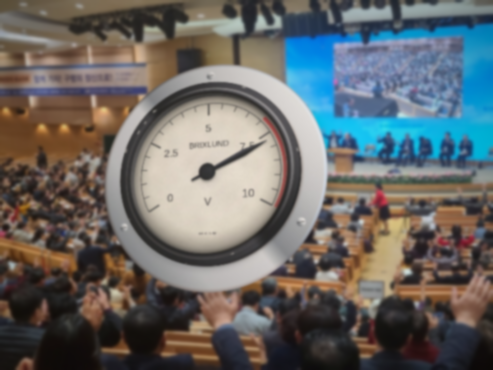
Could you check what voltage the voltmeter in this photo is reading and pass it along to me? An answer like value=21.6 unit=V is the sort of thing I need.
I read value=7.75 unit=V
